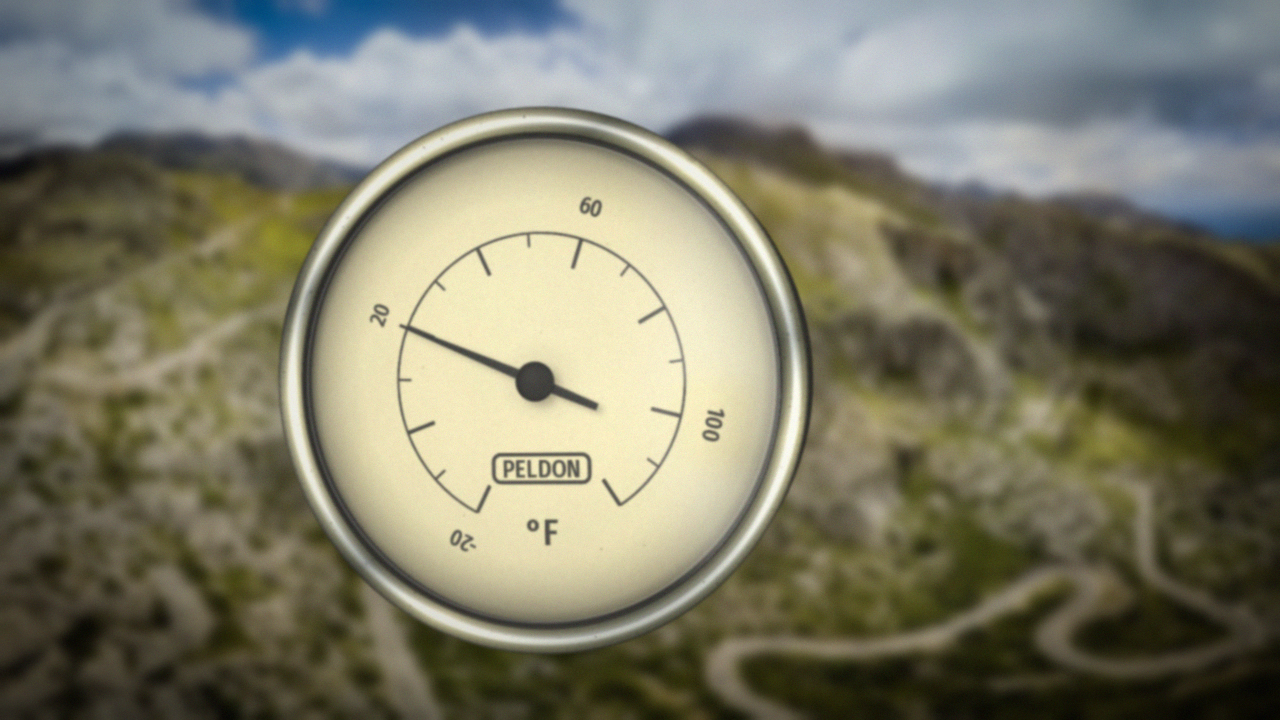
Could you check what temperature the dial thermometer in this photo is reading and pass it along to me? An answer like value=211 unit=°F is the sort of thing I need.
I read value=20 unit=°F
